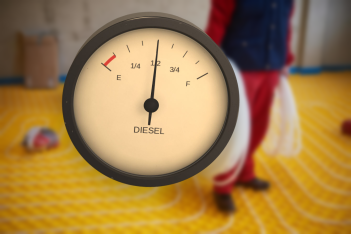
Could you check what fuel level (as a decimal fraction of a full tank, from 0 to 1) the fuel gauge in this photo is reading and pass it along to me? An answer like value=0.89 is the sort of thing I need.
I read value=0.5
